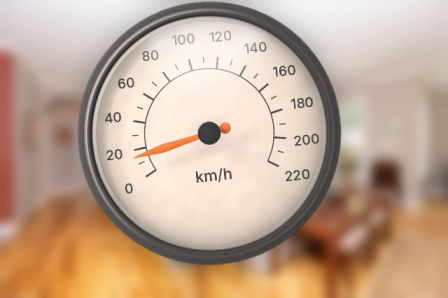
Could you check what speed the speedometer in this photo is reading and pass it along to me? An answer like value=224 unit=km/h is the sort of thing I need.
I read value=15 unit=km/h
